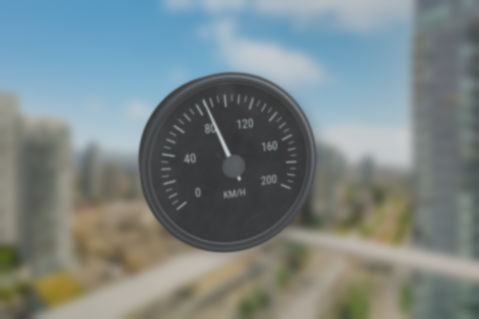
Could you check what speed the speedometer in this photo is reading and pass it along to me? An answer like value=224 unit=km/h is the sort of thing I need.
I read value=85 unit=km/h
